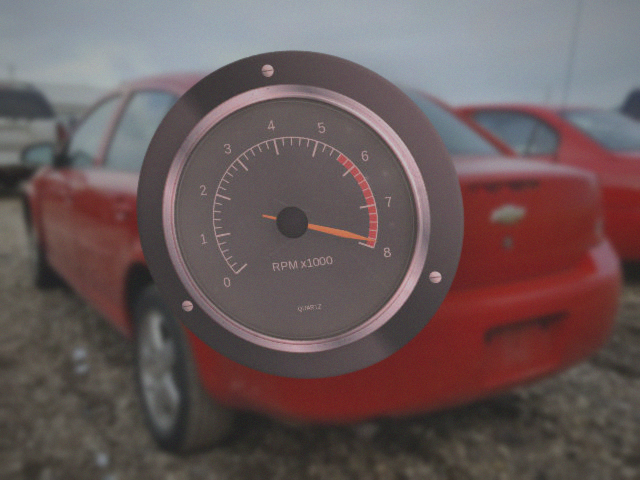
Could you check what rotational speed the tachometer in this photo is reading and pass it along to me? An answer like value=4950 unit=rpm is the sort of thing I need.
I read value=7800 unit=rpm
